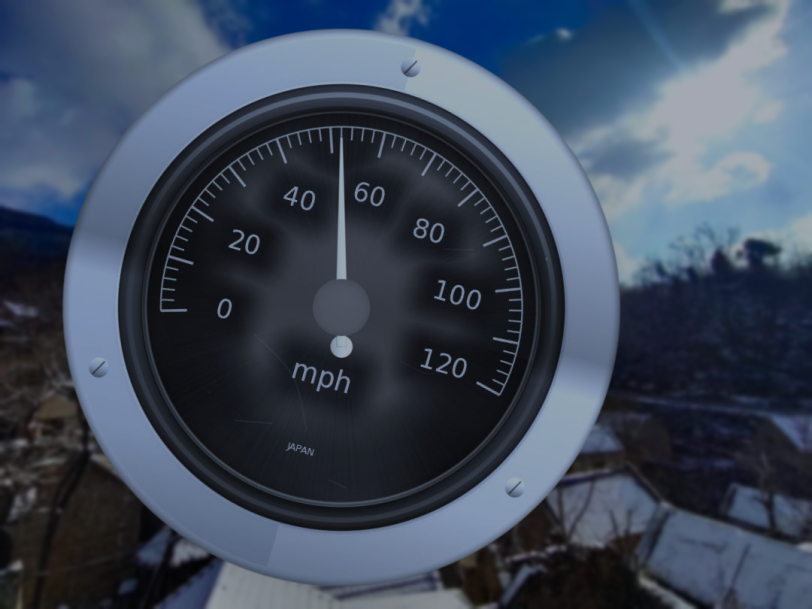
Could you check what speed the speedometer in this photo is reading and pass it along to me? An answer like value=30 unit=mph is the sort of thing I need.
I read value=52 unit=mph
